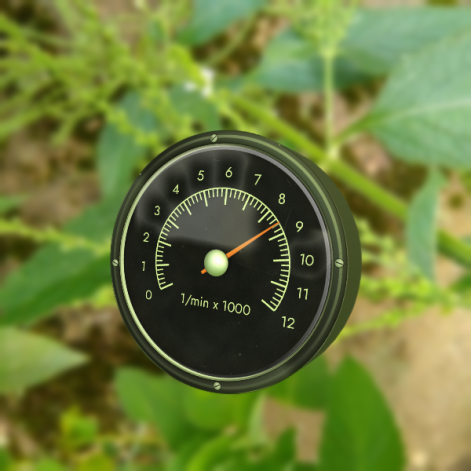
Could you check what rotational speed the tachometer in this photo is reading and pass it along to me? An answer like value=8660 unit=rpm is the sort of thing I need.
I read value=8600 unit=rpm
